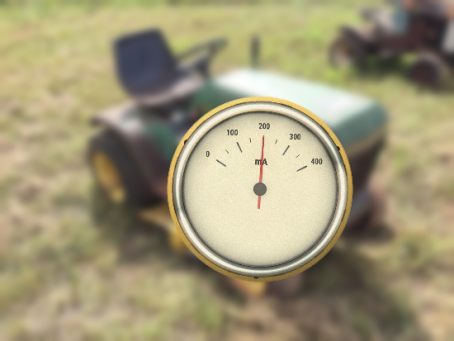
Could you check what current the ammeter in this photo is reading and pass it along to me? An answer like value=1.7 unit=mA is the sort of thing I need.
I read value=200 unit=mA
